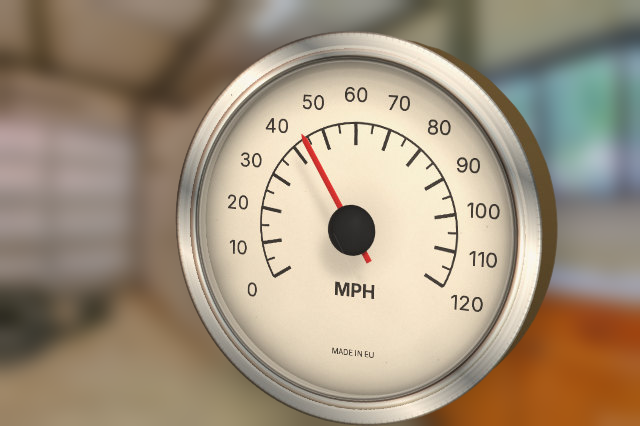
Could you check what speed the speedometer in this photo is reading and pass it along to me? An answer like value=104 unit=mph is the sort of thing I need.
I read value=45 unit=mph
